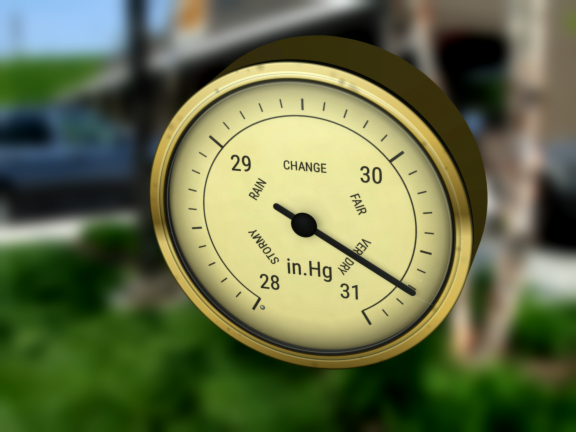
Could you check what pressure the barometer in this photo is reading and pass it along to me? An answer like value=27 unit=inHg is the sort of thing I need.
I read value=30.7 unit=inHg
